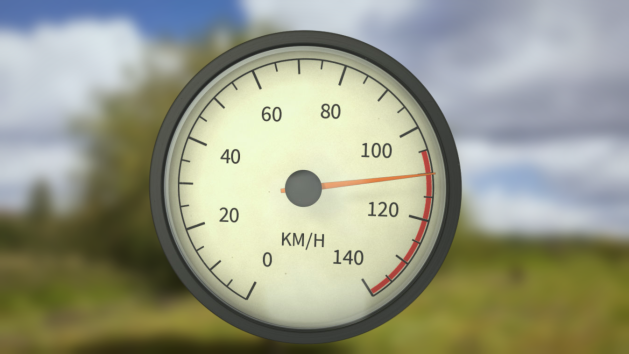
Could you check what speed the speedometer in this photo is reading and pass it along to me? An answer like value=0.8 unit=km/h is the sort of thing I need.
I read value=110 unit=km/h
